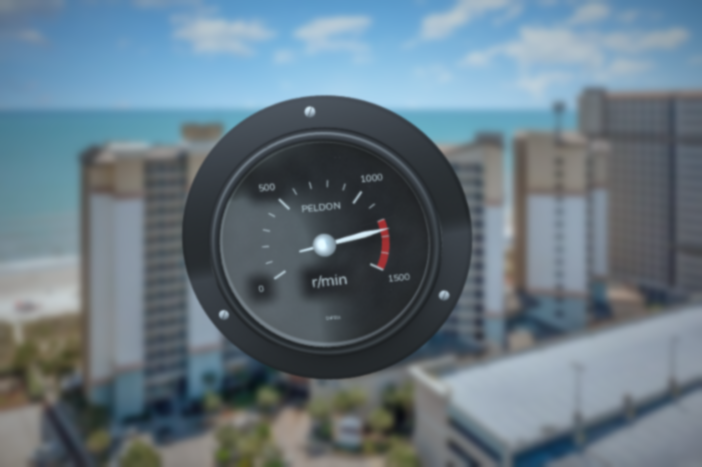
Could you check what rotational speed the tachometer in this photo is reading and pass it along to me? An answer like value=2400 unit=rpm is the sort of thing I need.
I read value=1250 unit=rpm
